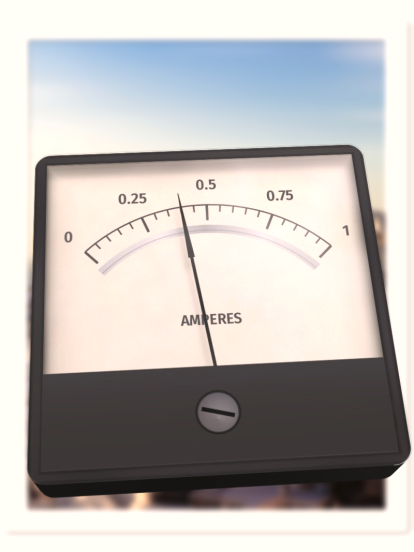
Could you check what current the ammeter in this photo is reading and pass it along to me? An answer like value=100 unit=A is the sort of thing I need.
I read value=0.4 unit=A
